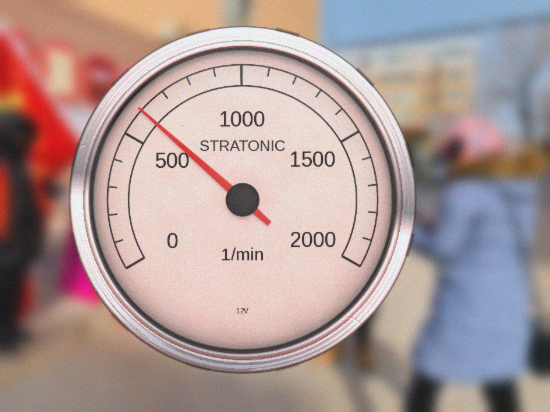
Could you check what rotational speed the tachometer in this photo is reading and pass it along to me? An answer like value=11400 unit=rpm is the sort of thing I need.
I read value=600 unit=rpm
